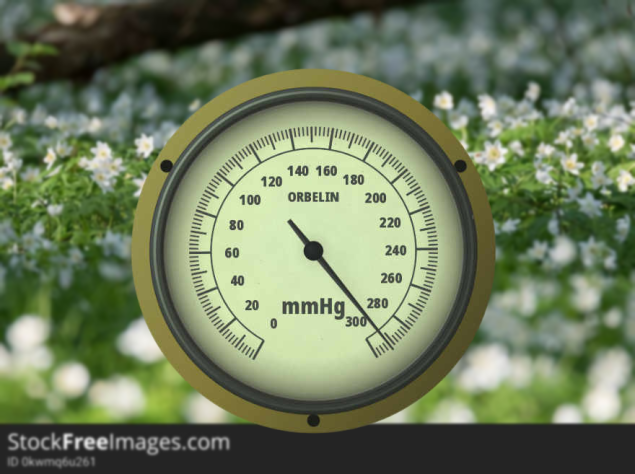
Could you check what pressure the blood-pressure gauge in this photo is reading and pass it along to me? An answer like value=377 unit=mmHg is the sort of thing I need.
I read value=292 unit=mmHg
